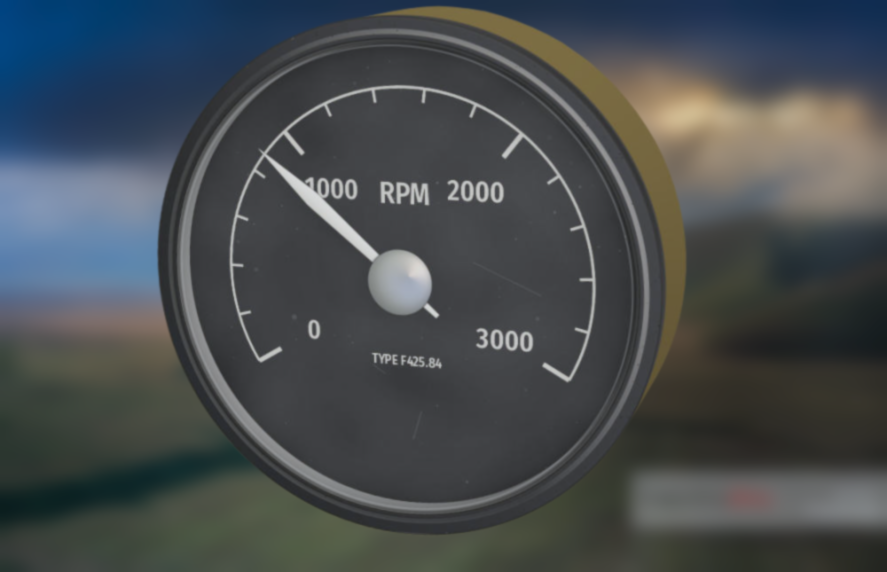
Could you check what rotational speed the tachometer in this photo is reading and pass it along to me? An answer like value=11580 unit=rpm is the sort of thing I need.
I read value=900 unit=rpm
